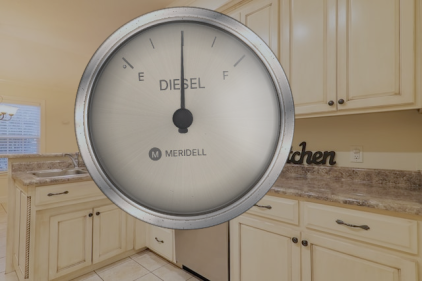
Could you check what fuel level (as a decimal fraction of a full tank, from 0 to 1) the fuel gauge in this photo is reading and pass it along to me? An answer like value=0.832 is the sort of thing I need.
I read value=0.5
